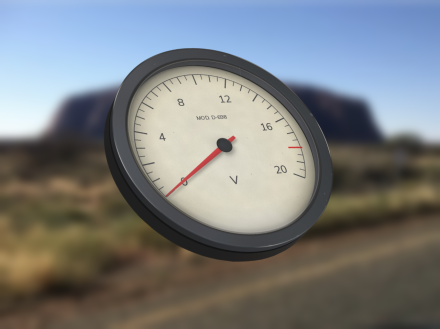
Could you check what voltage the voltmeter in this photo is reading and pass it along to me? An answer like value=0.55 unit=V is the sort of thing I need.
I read value=0 unit=V
